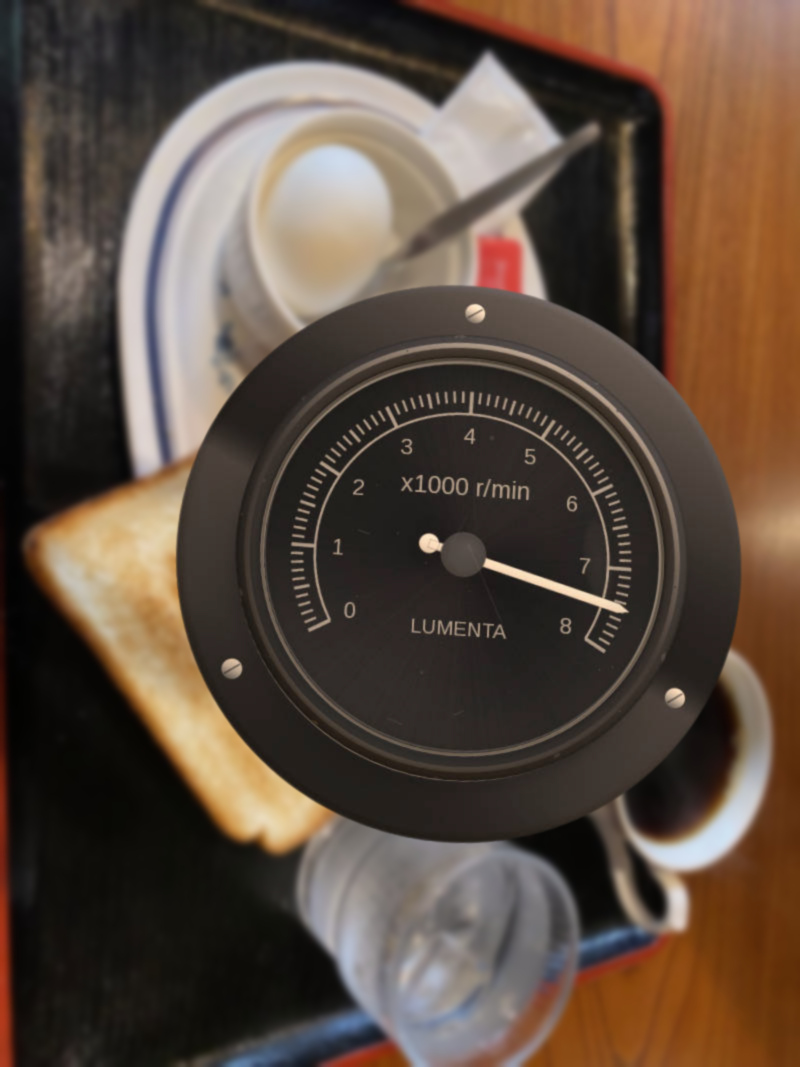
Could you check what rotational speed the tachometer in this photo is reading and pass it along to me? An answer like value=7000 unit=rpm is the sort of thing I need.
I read value=7500 unit=rpm
